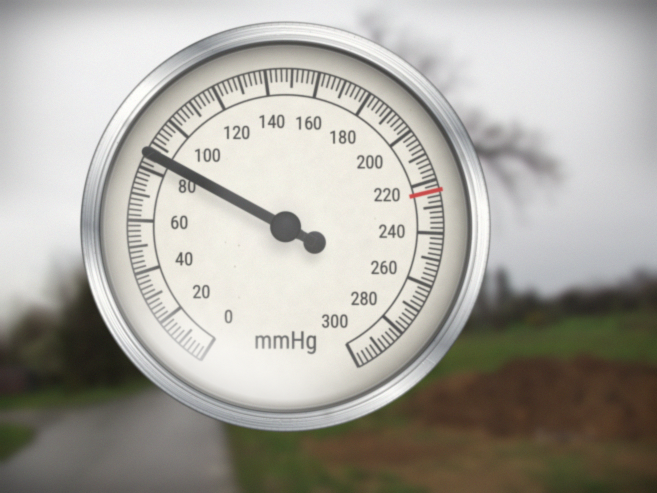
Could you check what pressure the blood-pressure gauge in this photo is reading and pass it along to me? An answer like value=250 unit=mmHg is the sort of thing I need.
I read value=86 unit=mmHg
